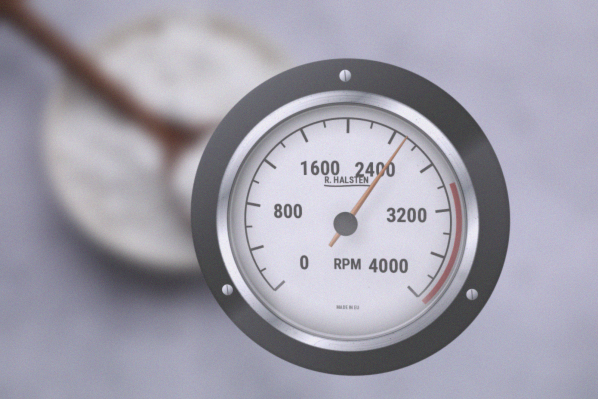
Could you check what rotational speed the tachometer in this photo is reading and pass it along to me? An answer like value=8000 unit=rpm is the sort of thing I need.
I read value=2500 unit=rpm
